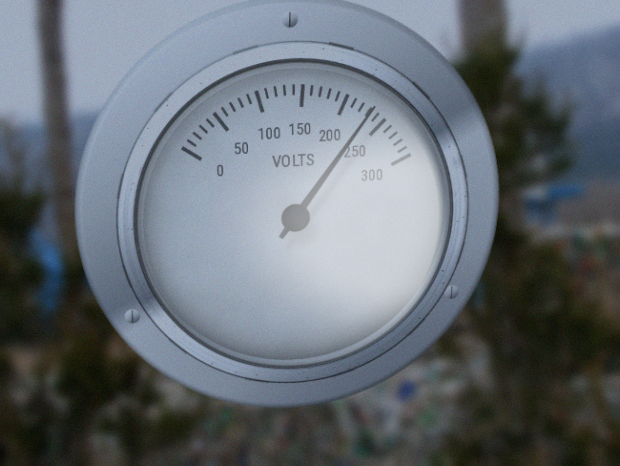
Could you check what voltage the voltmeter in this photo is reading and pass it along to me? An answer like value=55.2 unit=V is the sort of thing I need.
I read value=230 unit=V
